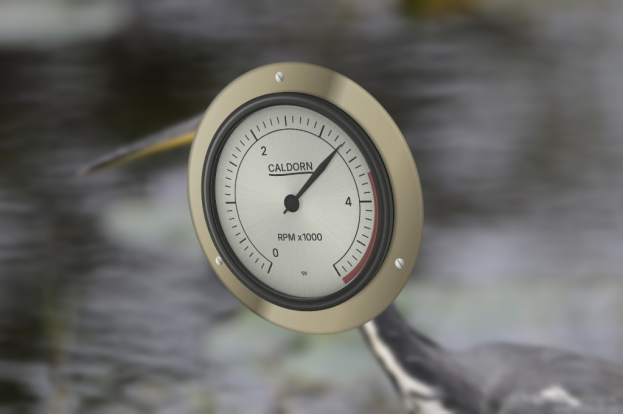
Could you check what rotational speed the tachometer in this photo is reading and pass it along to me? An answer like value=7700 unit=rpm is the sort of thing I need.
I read value=3300 unit=rpm
